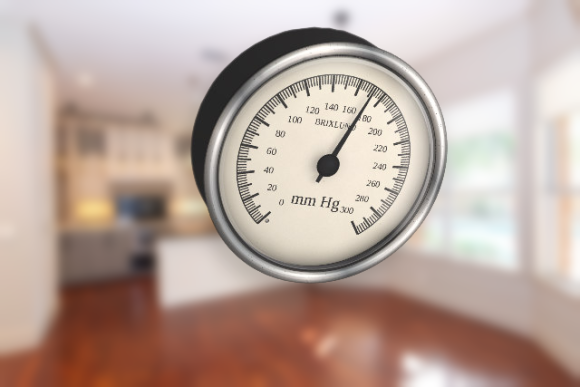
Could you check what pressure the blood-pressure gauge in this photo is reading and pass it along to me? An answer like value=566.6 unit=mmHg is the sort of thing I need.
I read value=170 unit=mmHg
